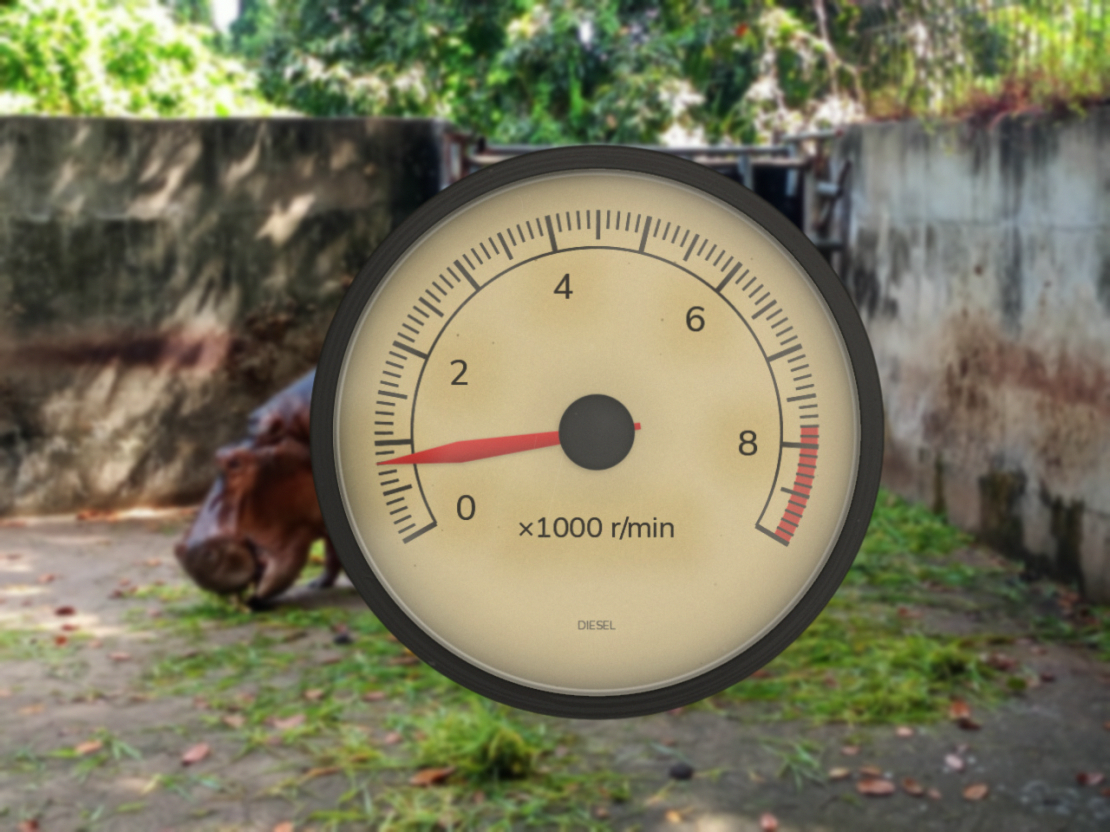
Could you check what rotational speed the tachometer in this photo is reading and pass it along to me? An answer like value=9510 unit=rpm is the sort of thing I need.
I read value=800 unit=rpm
